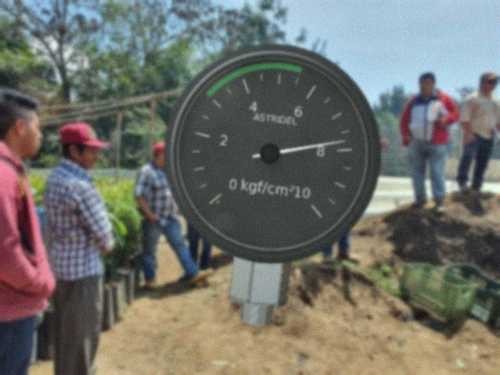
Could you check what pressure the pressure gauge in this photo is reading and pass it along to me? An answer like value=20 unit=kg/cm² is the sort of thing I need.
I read value=7.75 unit=kg/cm²
